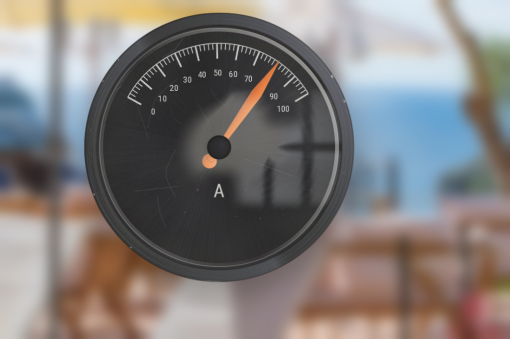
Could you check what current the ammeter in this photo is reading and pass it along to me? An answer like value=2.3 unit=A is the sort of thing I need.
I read value=80 unit=A
